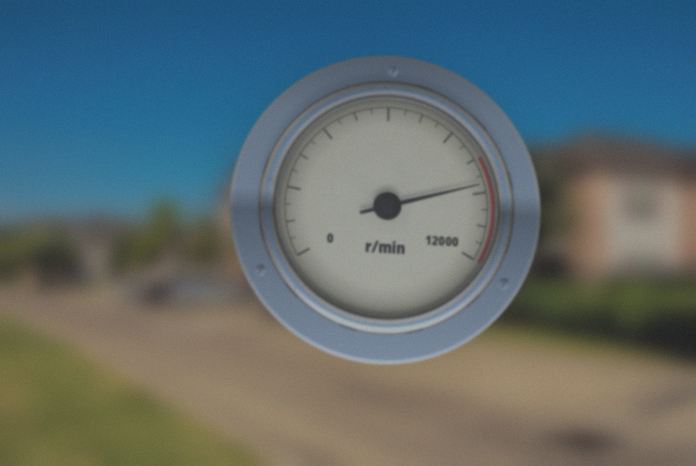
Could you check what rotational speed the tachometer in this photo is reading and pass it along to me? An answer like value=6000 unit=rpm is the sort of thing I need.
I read value=9750 unit=rpm
